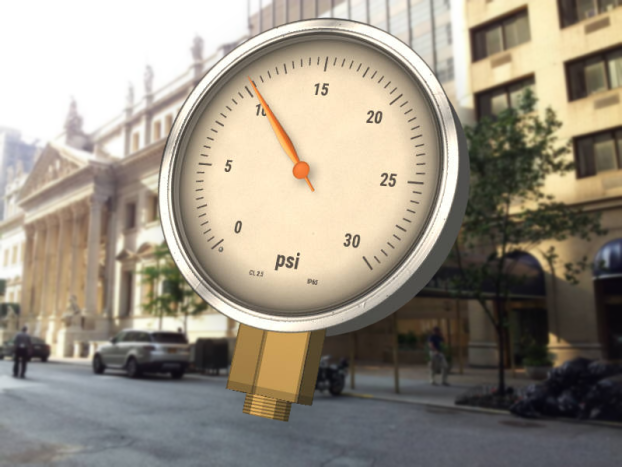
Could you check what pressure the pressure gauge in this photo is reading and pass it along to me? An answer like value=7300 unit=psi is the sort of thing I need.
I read value=10.5 unit=psi
